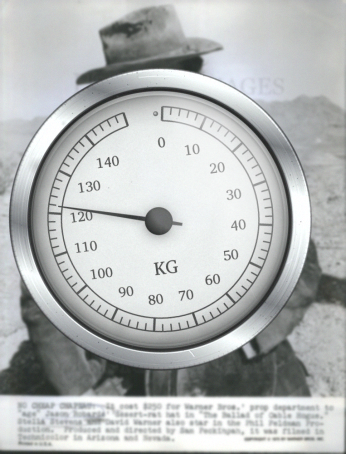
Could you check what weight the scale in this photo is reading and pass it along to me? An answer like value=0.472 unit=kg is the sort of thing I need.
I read value=122 unit=kg
